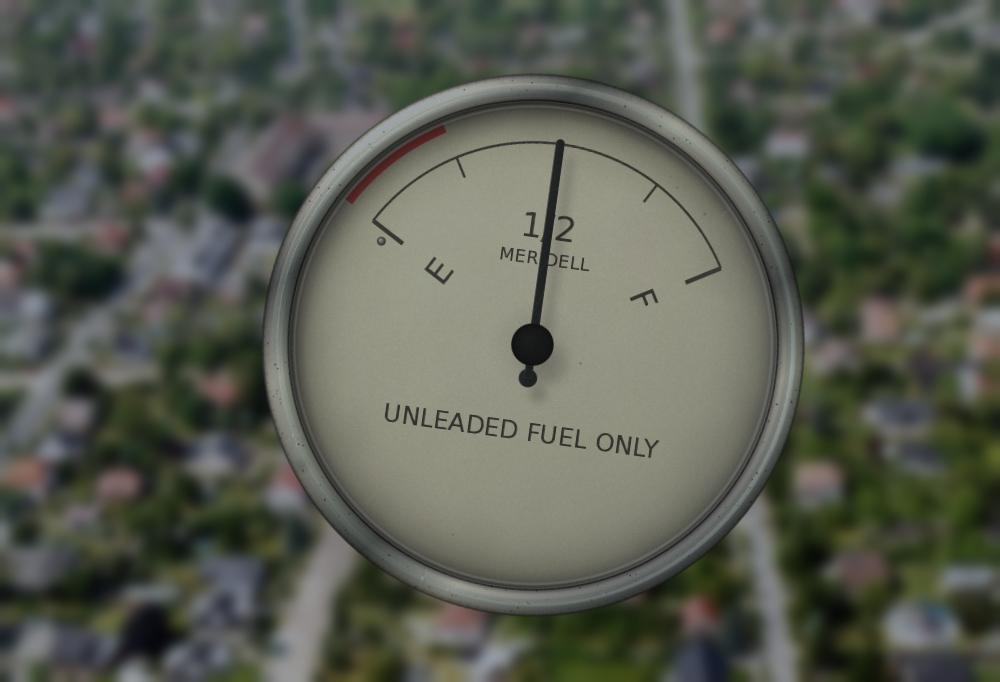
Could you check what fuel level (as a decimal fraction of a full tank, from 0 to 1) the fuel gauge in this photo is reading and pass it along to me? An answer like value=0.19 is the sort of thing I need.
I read value=0.5
